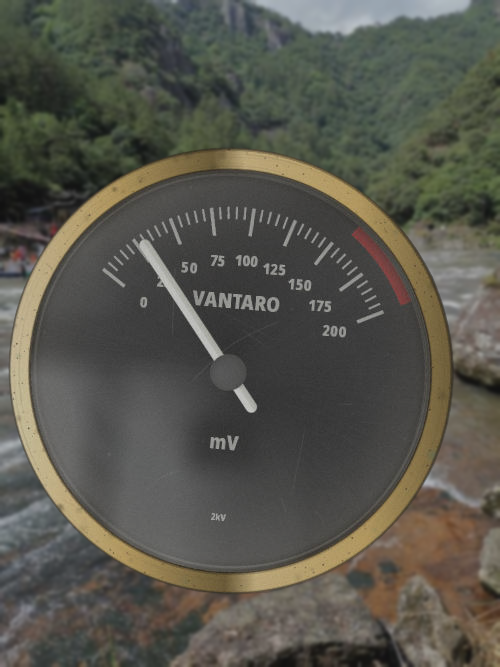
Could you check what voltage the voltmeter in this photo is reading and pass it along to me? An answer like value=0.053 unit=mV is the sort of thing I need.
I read value=30 unit=mV
